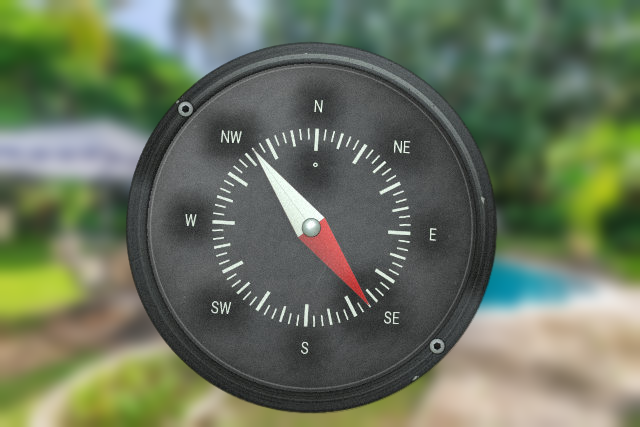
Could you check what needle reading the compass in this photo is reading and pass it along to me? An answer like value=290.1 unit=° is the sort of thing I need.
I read value=140 unit=°
